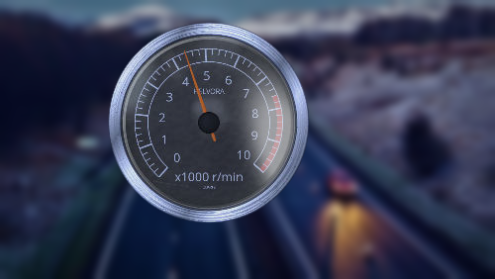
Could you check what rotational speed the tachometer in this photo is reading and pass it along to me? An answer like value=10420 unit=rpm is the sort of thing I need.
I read value=4400 unit=rpm
